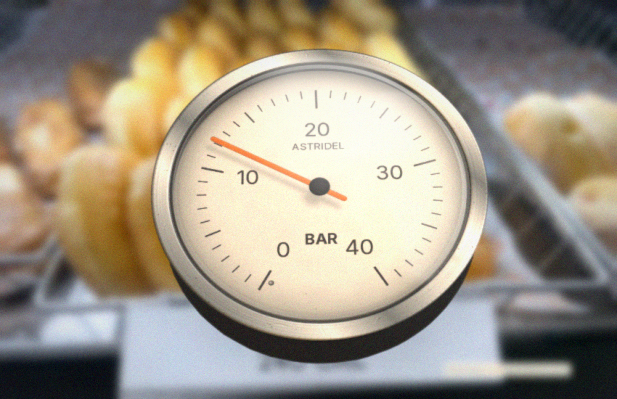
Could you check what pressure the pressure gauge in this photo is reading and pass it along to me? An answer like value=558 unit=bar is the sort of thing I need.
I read value=12 unit=bar
